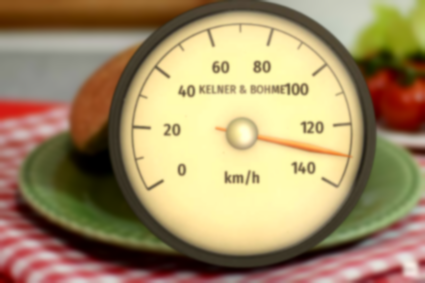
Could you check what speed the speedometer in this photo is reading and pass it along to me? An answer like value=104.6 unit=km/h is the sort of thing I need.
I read value=130 unit=km/h
